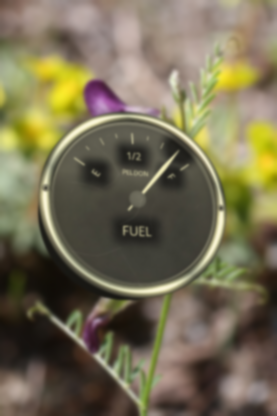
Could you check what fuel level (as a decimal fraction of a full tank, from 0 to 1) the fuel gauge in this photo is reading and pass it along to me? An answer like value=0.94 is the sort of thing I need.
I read value=0.875
